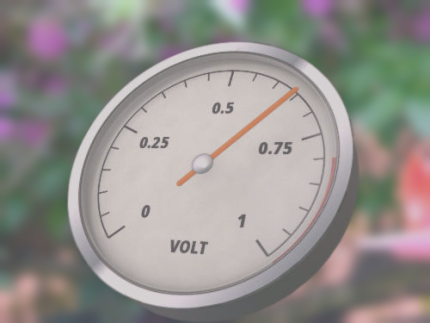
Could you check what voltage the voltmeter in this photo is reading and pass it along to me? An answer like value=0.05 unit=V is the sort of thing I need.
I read value=0.65 unit=V
